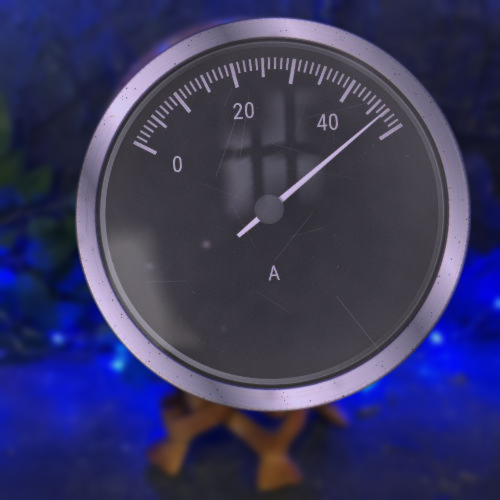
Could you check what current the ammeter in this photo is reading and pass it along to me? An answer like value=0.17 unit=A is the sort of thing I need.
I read value=47 unit=A
